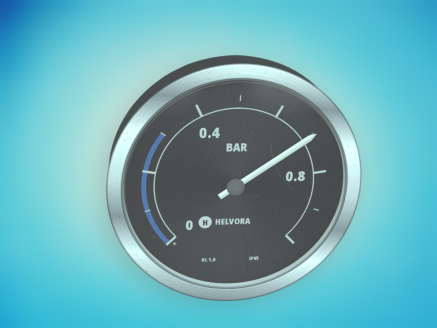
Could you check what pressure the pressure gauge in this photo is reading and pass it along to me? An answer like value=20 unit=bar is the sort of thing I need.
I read value=0.7 unit=bar
